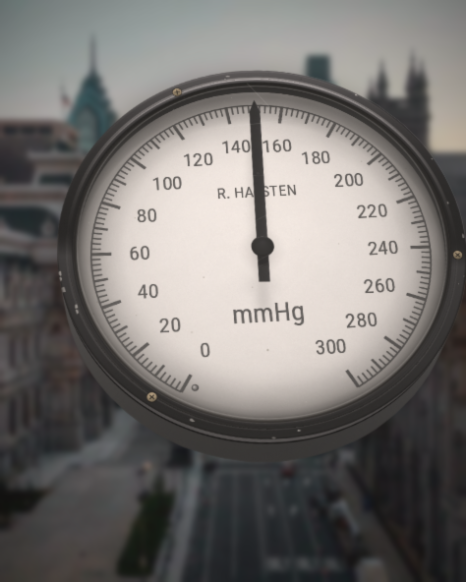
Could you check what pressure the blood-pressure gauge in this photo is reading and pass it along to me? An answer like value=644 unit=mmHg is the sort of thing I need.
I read value=150 unit=mmHg
